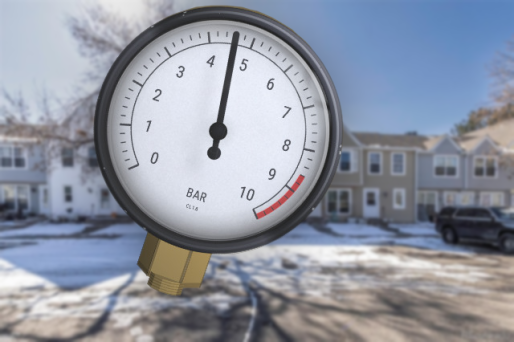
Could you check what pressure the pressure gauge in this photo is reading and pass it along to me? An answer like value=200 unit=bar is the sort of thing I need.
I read value=4.6 unit=bar
